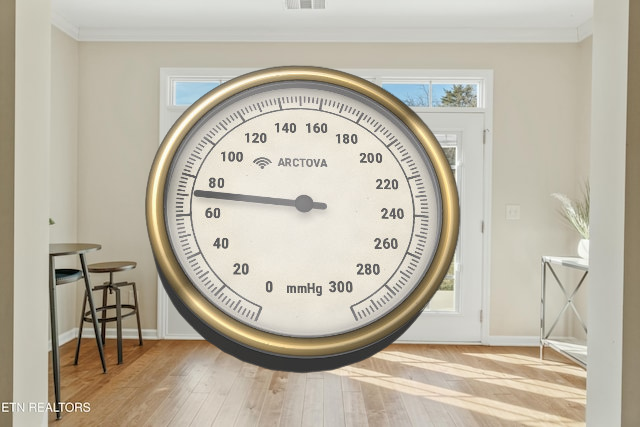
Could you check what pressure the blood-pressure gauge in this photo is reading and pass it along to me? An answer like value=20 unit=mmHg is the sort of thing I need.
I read value=70 unit=mmHg
